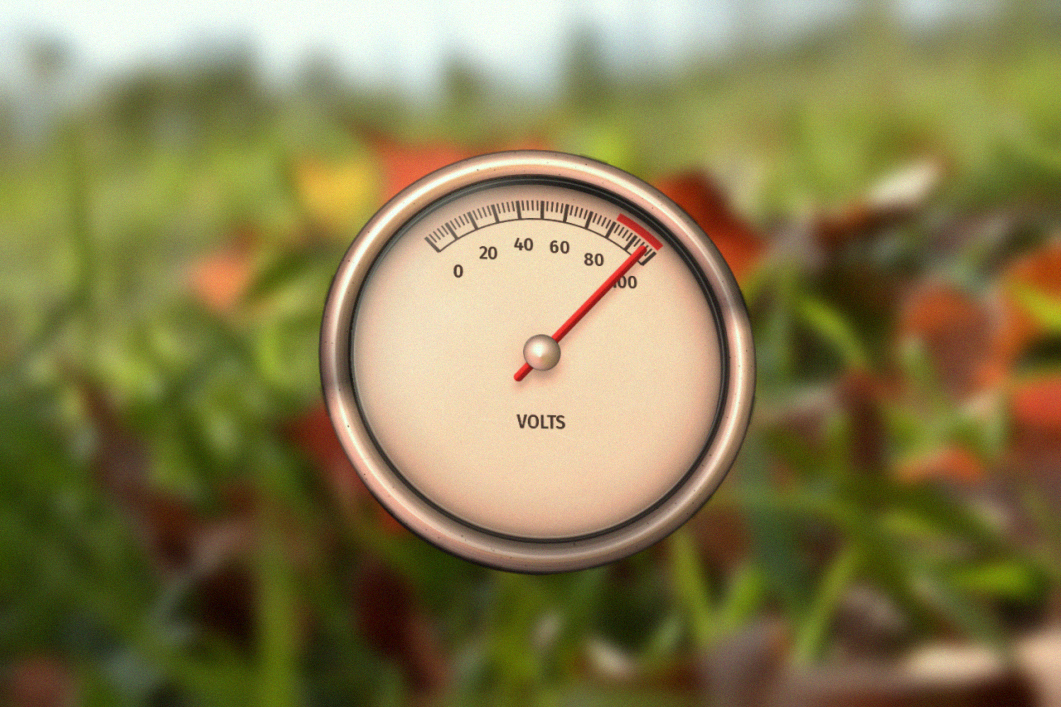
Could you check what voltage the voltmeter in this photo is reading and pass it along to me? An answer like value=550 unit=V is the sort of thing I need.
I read value=96 unit=V
